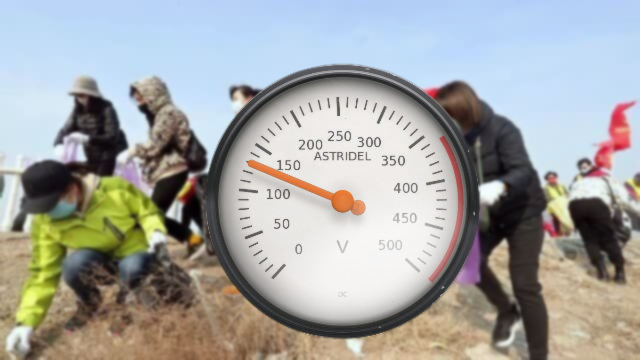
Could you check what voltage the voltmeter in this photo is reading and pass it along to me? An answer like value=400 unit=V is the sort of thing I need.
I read value=130 unit=V
